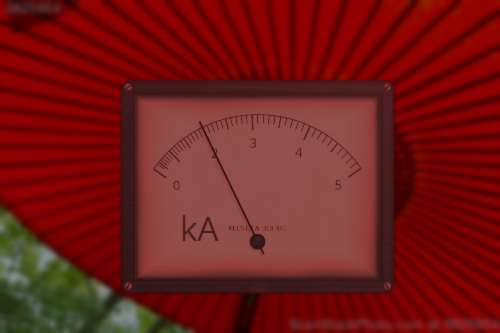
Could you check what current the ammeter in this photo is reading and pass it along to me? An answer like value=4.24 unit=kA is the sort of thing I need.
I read value=2 unit=kA
